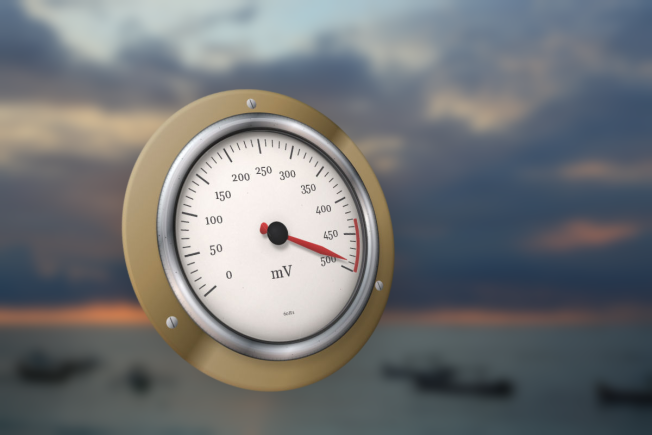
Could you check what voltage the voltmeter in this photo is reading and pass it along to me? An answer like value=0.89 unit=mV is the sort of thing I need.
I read value=490 unit=mV
